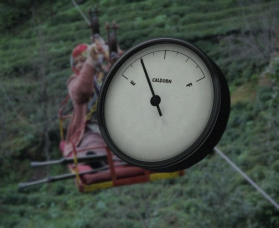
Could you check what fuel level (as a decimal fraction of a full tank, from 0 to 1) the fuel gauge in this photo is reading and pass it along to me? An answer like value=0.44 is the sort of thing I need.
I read value=0.25
